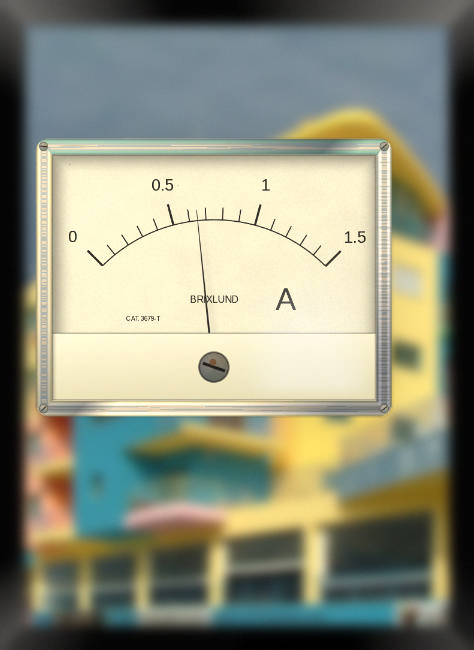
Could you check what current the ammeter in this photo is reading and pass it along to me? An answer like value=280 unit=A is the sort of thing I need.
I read value=0.65 unit=A
